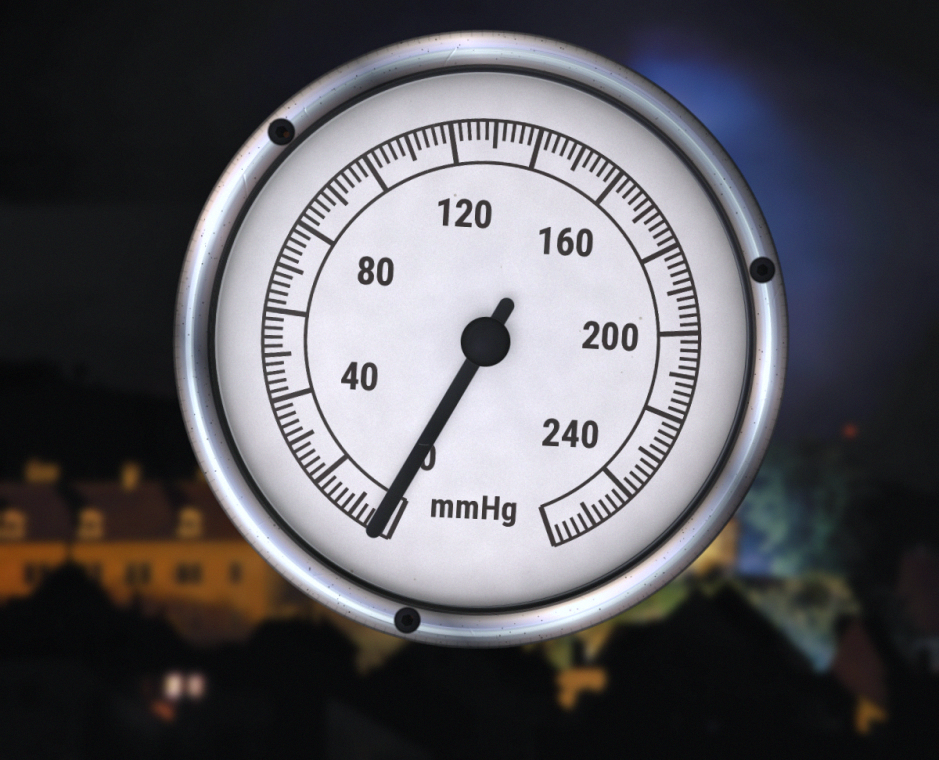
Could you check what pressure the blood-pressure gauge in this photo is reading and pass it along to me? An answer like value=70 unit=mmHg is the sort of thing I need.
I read value=4 unit=mmHg
